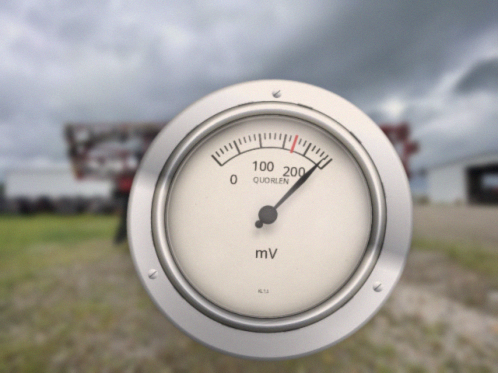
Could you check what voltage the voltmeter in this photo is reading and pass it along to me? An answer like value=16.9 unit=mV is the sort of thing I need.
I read value=240 unit=mV
